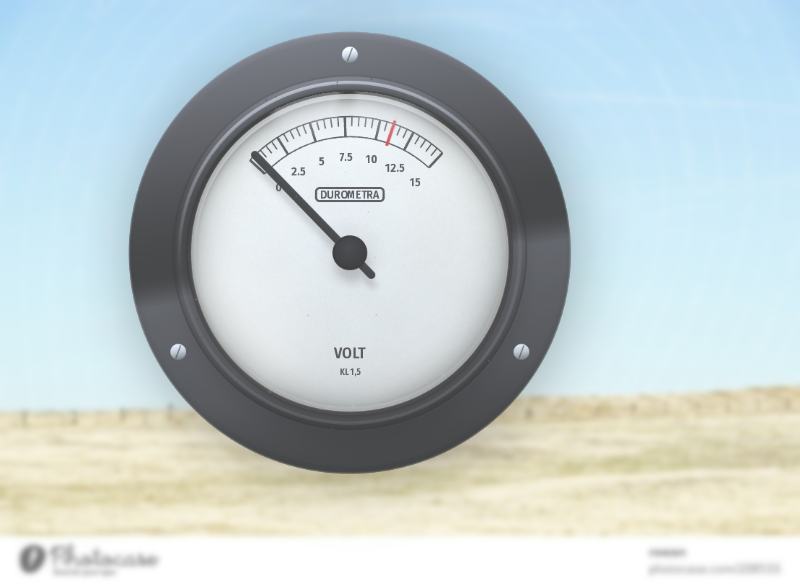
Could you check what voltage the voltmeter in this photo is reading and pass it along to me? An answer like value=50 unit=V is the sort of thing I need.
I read value=0.5 unit=V
